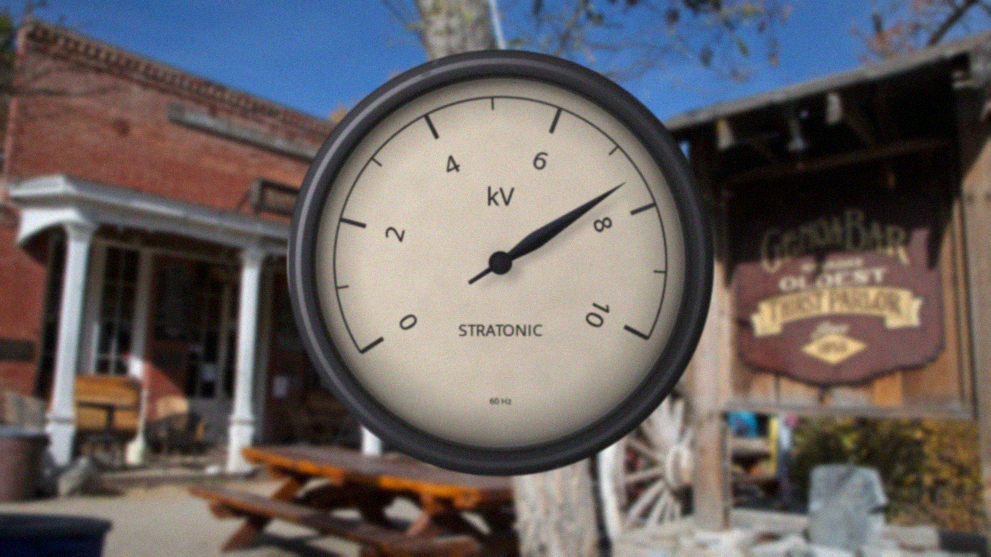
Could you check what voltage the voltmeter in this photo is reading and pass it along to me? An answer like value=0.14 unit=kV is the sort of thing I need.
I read value=7.5 unit=kV
